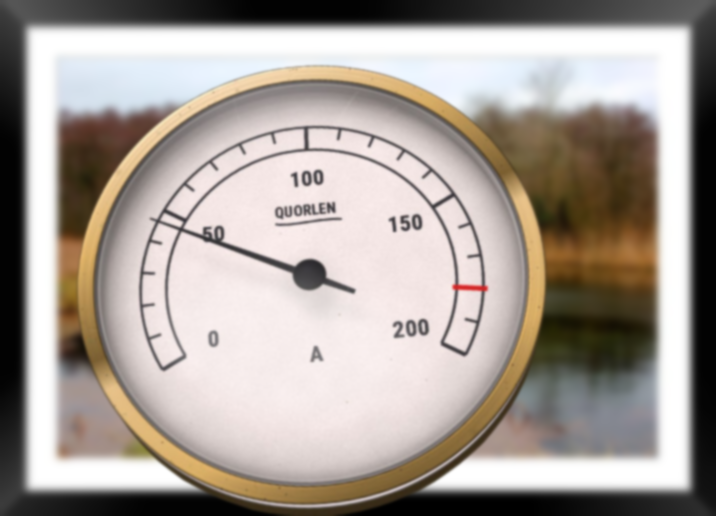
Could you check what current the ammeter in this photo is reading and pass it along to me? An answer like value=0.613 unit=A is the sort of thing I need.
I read value=45 unit=A
